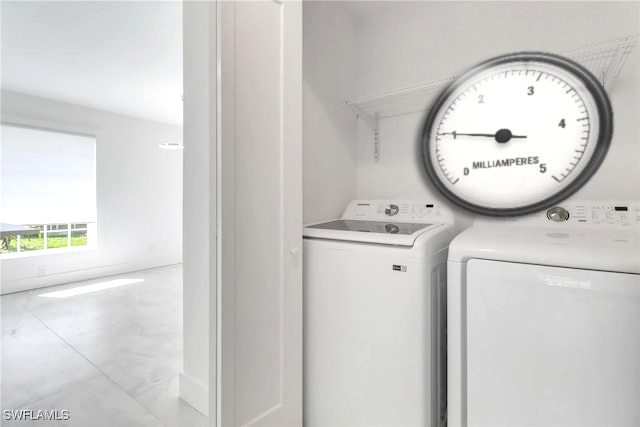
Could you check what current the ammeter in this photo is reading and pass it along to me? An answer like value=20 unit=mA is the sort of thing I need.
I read value=1 unit=mA
